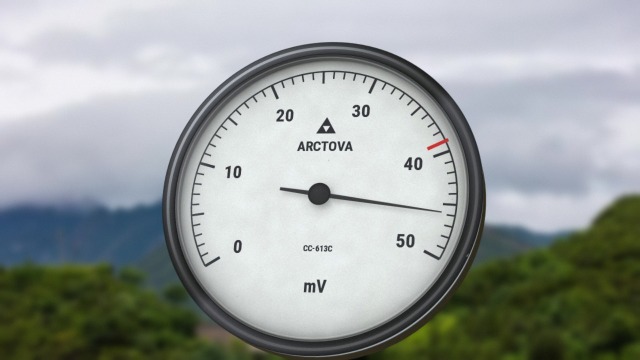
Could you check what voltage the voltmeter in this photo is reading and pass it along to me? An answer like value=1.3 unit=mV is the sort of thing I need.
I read value=46 unit=mV
